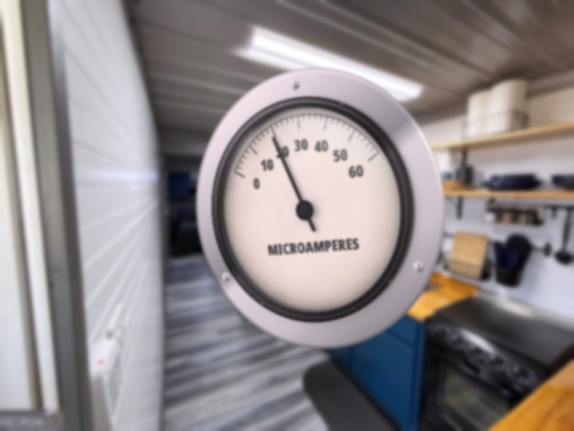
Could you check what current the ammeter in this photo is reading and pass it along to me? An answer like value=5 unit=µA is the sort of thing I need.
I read value=20 unit=µA
